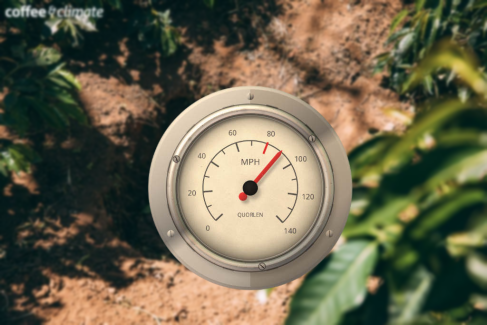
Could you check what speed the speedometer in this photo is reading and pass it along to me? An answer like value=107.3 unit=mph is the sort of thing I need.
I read value=90 unit=mph
